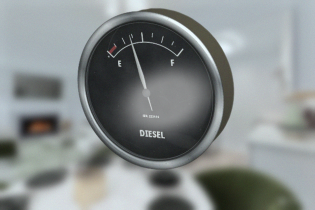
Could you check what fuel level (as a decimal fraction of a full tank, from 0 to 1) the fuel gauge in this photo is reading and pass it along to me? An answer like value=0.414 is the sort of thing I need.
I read value=0.375
